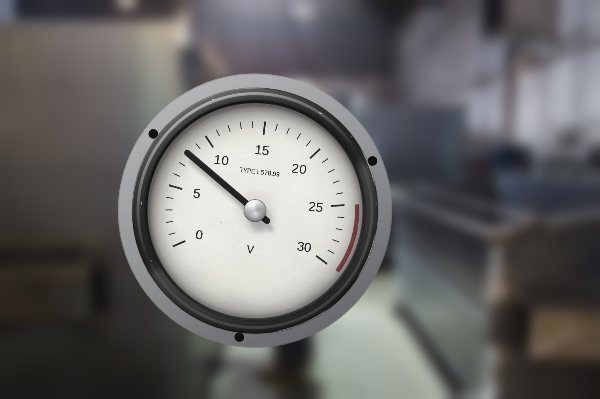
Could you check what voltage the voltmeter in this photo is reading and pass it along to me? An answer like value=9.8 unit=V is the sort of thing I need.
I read value=8 unit=V
